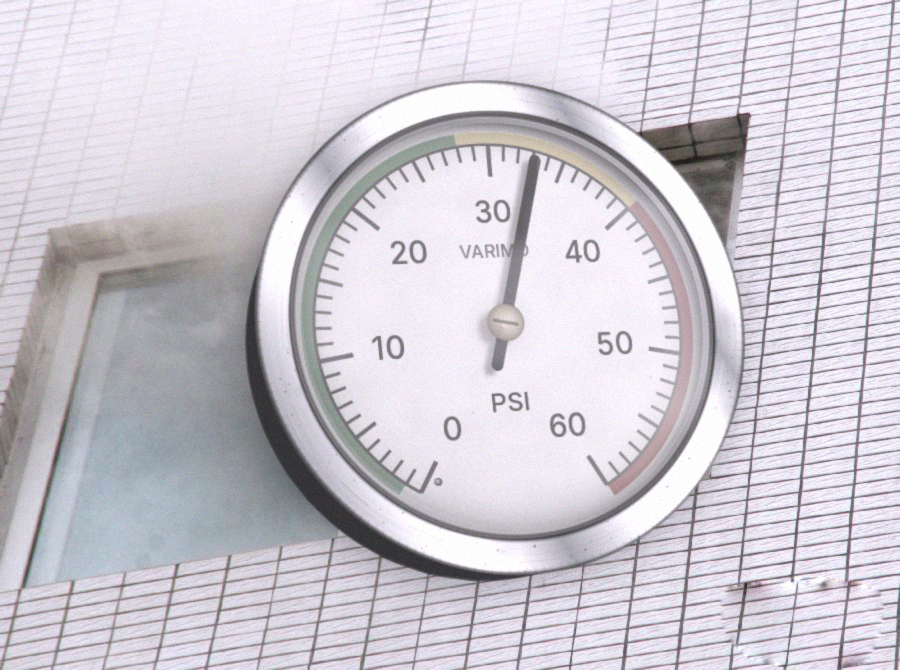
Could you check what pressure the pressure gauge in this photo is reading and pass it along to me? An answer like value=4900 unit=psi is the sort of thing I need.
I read value=33 unit=psi
